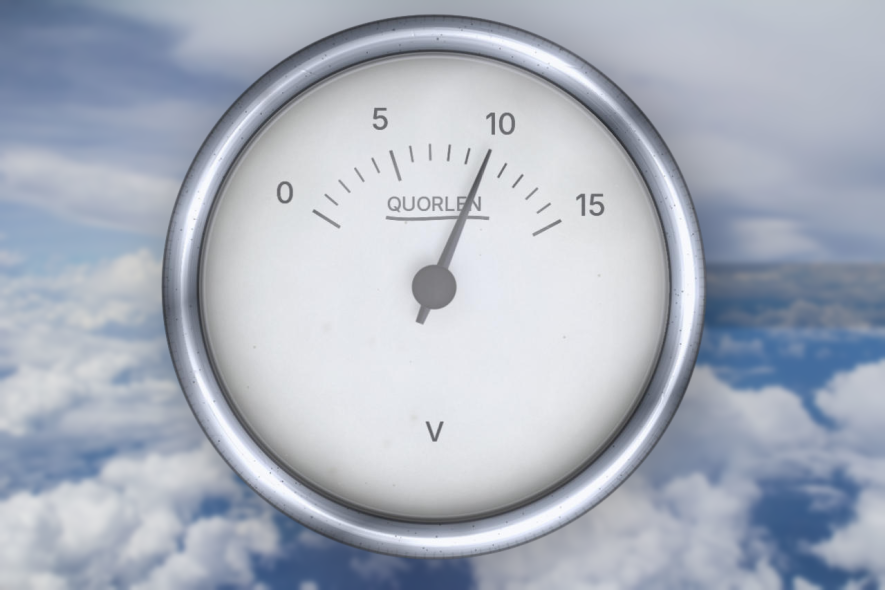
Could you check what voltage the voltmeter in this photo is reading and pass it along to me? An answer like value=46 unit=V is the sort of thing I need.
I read value=10 unit=V
